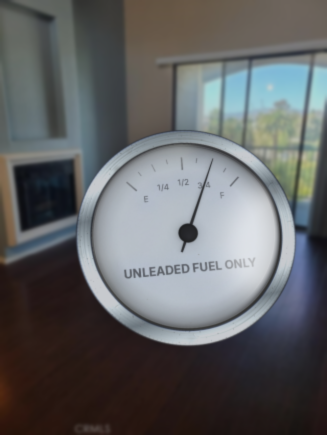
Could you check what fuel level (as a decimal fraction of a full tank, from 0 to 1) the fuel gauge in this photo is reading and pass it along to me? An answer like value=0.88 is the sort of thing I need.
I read value=0.75
